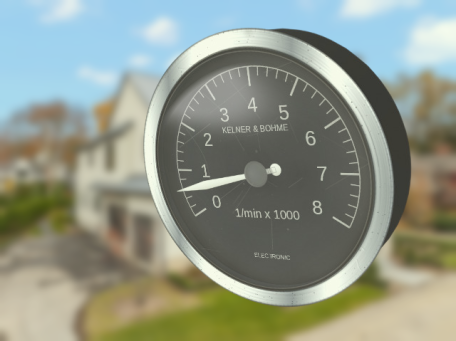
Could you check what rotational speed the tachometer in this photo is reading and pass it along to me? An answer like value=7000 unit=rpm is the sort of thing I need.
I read value=600 unit=rpm
